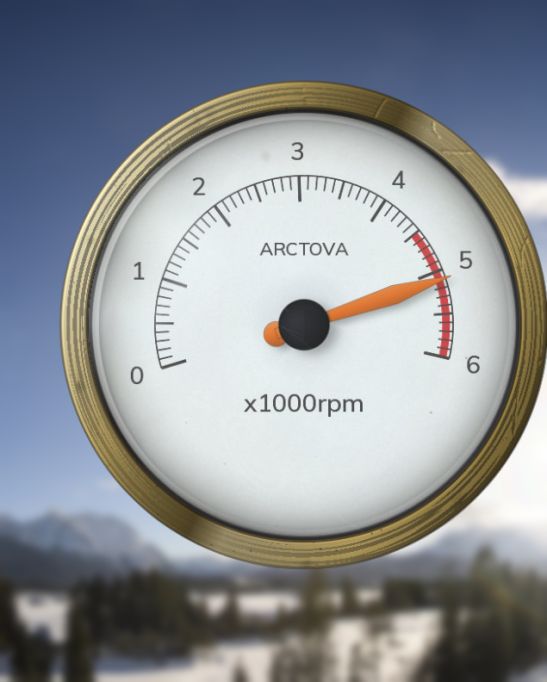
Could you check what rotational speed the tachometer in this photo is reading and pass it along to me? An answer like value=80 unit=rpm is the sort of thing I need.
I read value=5100 unit=rpm
